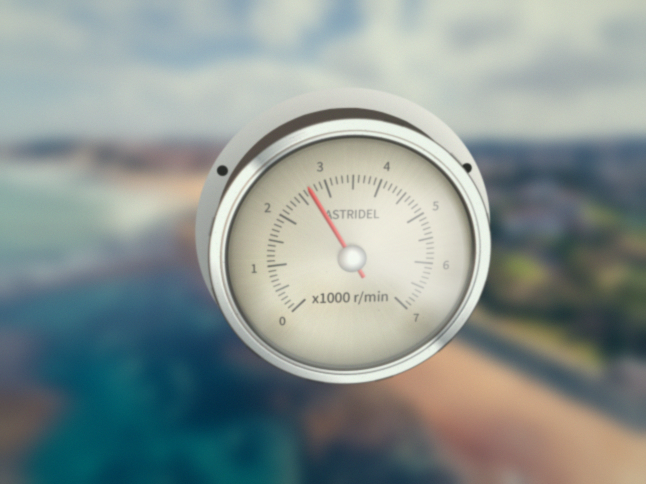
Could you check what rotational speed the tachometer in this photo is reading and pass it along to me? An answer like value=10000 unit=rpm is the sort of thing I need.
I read value=2700 unit=rpm
